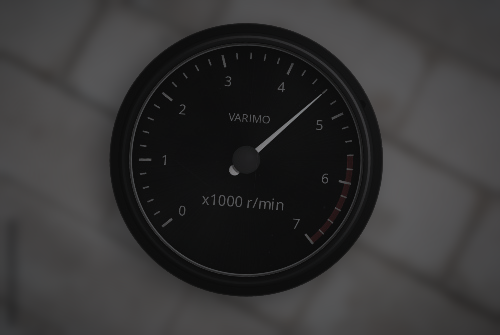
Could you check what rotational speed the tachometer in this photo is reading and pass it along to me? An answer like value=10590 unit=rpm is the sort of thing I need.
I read value=4600 unit=rpm
